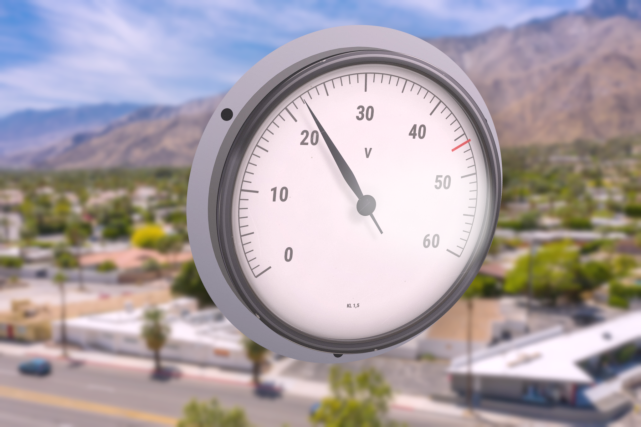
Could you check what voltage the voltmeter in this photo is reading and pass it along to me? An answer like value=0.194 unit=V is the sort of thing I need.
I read value=22 unit=V
